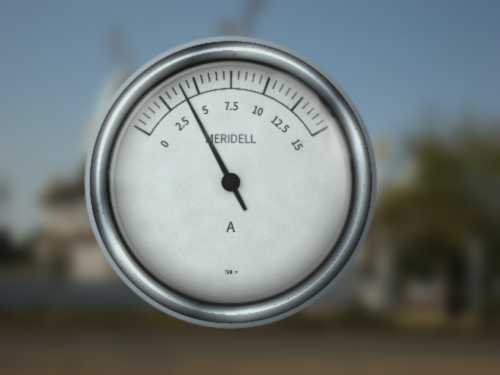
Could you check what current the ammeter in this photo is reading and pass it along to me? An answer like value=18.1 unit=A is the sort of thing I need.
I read value=4 unit=A
